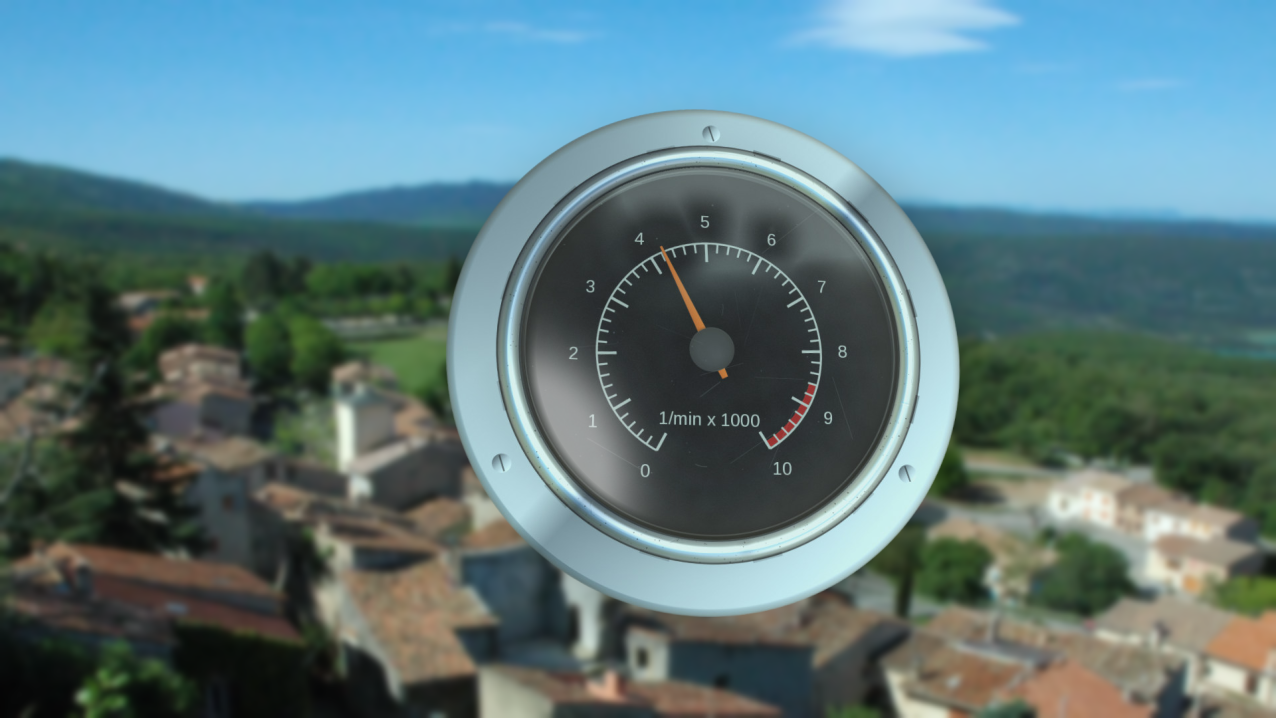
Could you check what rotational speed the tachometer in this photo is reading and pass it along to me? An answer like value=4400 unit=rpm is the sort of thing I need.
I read value=4200 unit=rpm
